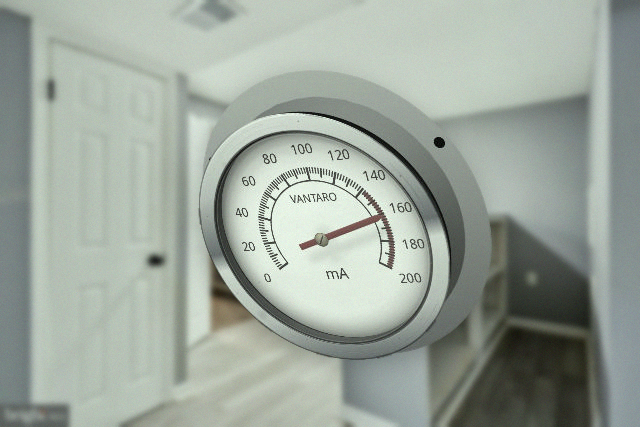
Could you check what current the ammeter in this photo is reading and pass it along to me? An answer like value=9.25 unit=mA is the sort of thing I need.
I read value=160 unit=mA
